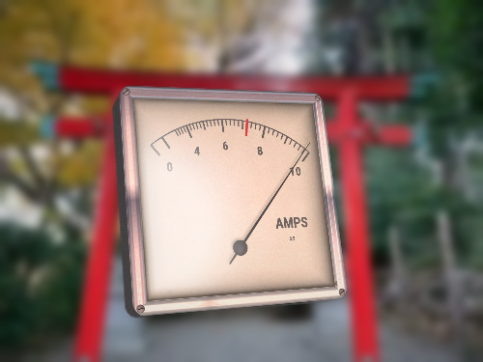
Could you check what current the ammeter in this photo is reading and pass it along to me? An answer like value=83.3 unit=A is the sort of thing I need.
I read value=9.8 unit=A
